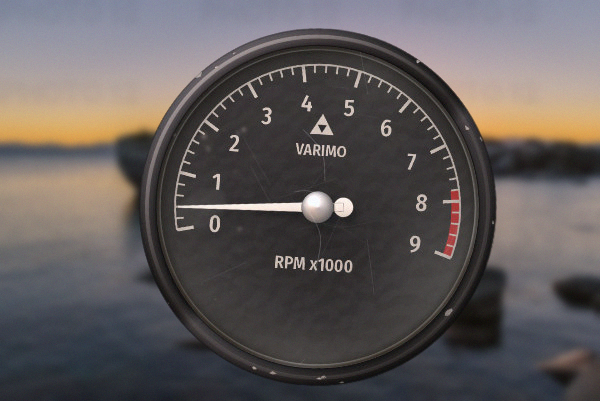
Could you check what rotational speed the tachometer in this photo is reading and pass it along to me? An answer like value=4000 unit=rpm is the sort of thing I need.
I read value=400 unit=rpm
